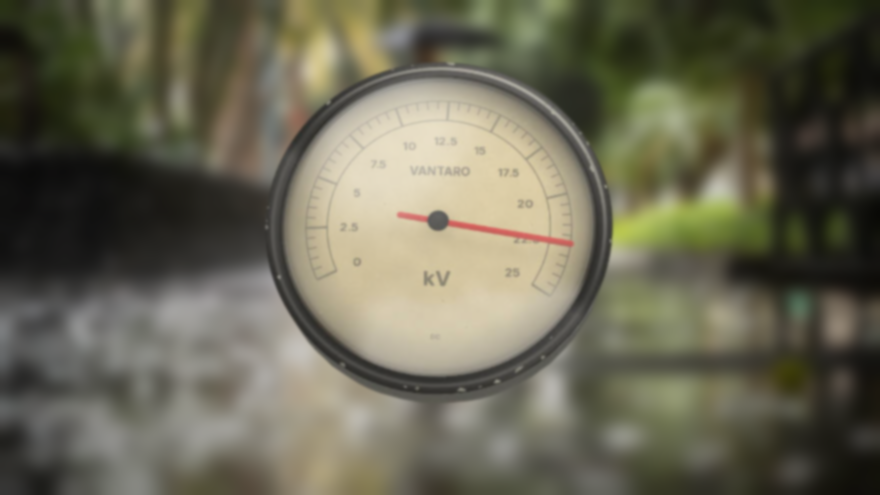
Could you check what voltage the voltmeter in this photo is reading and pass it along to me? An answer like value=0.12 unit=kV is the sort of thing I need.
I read value=22.5 unit=kV
